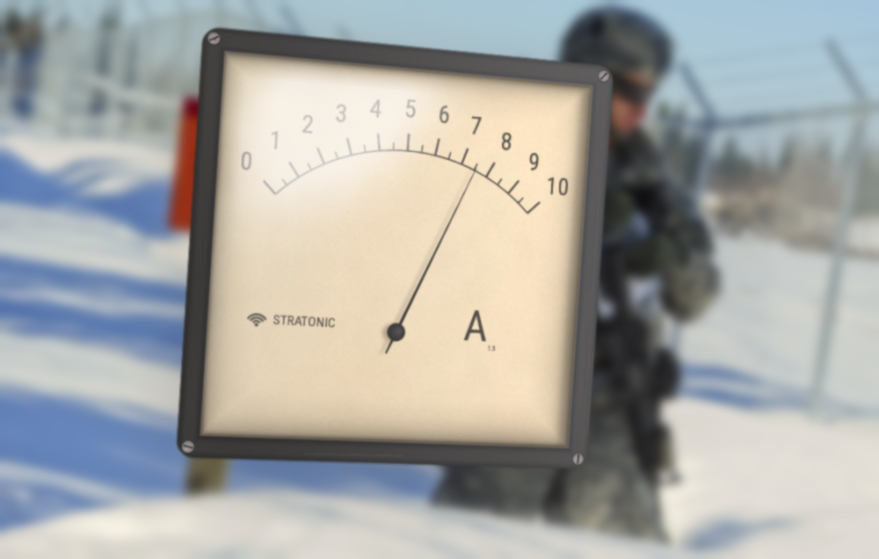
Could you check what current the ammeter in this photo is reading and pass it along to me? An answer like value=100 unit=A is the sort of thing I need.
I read value=7.5 unit=A
